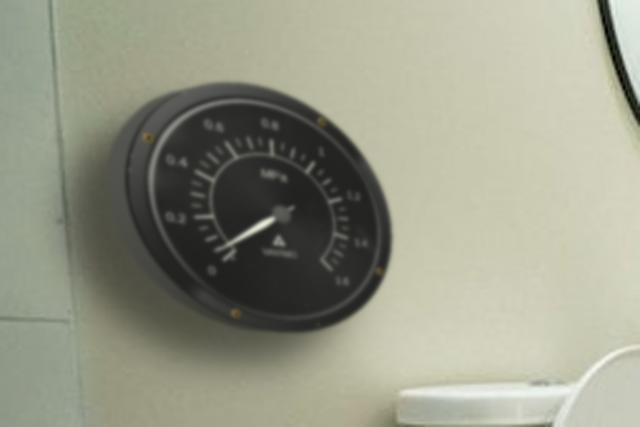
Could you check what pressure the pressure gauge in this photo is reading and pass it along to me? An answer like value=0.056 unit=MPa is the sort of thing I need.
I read value=0.05 unit=MPa
